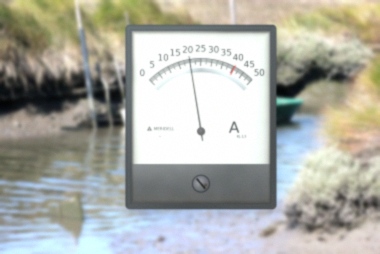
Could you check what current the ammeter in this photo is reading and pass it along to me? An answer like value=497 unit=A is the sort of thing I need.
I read value=20 unit=A
